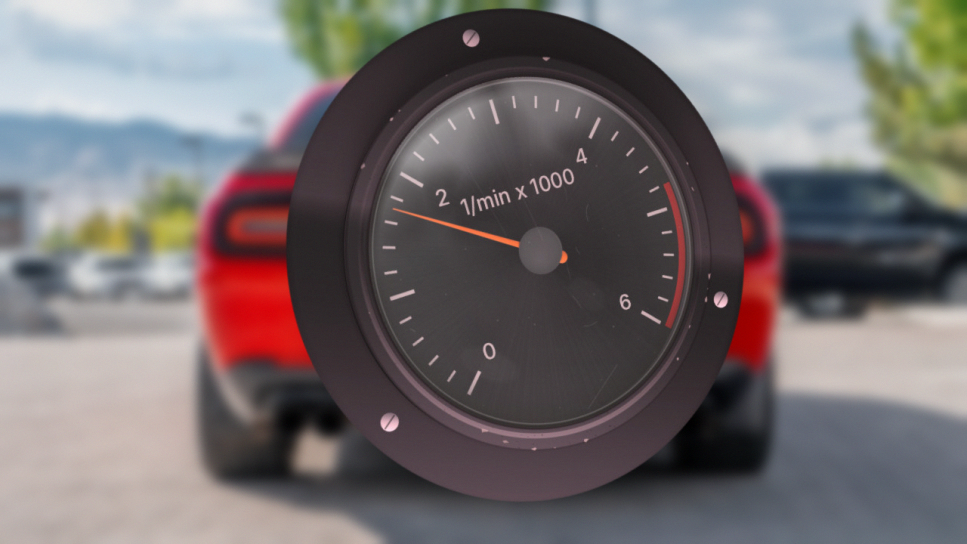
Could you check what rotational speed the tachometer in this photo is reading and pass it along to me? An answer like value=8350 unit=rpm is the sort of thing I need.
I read value=1700 unit=rpm
